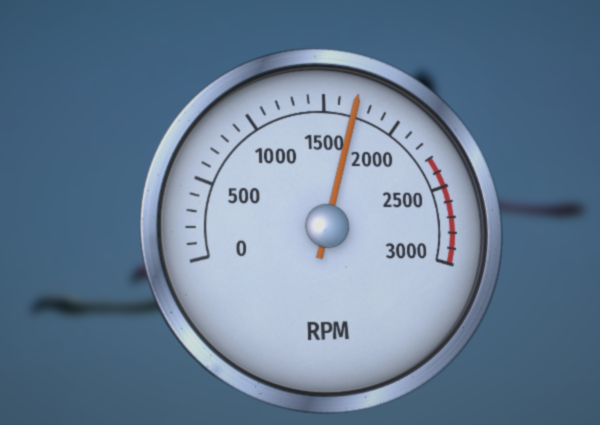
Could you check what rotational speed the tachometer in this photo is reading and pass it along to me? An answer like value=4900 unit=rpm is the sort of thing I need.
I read value=1700 unit=rpm
